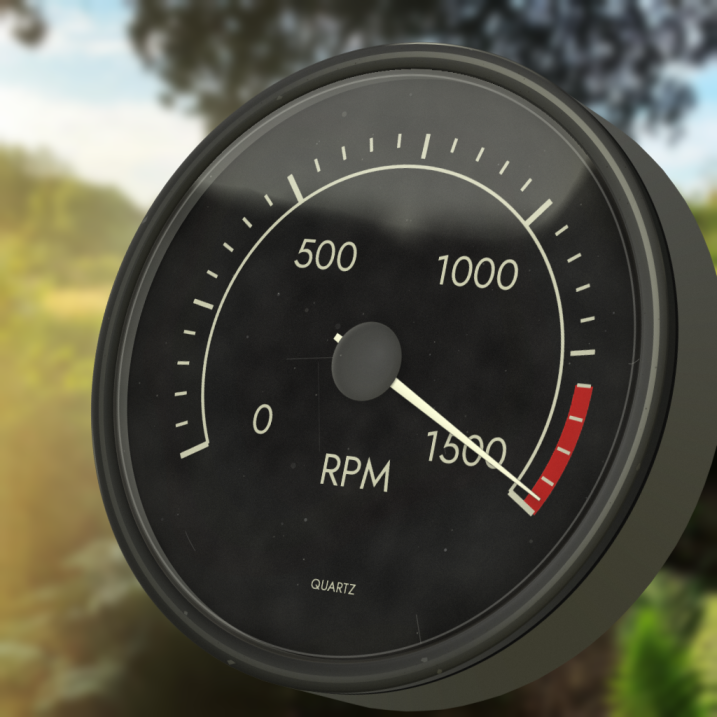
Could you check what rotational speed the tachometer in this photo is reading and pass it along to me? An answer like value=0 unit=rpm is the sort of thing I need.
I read value=1475 unit=rpm
